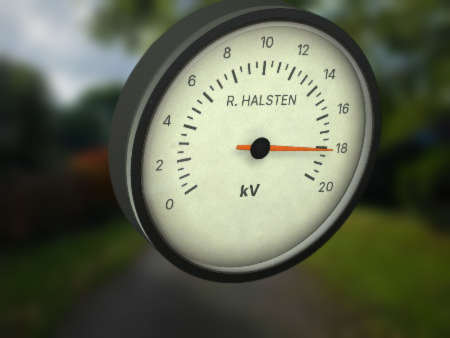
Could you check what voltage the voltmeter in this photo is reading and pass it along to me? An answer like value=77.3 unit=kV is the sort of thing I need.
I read value=18 unit=kV
